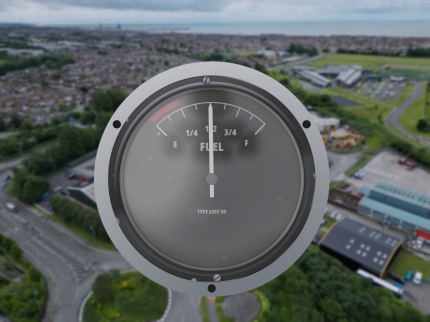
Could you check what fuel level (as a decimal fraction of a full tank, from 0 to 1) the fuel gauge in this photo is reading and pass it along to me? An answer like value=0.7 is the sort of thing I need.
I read value=0.5
